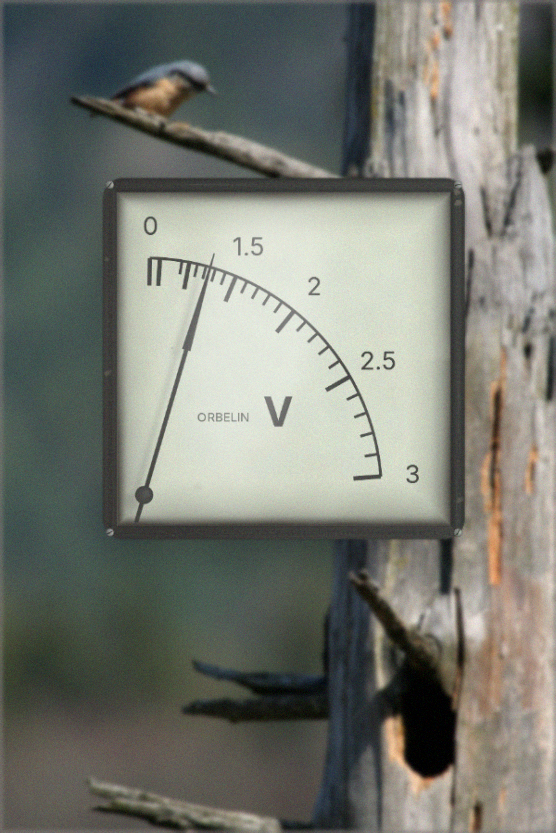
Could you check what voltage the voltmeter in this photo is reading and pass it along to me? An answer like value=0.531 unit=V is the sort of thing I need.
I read value=1.25 unit=V
